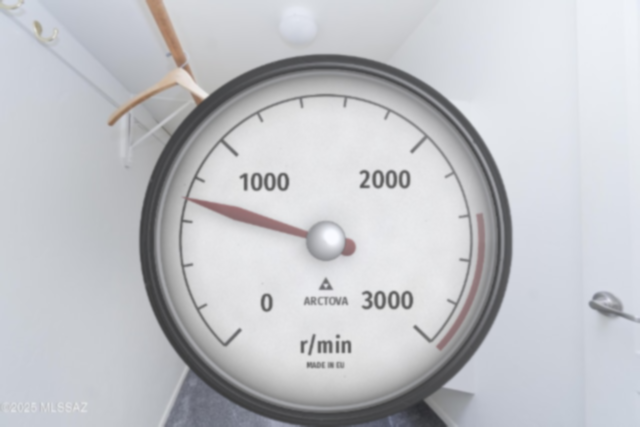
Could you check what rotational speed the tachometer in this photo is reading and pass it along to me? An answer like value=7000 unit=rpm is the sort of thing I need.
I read value=700 unit=rpm
